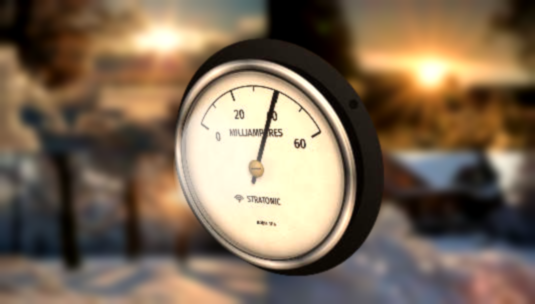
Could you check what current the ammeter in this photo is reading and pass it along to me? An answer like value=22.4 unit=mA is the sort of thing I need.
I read value=40 unit=mA
